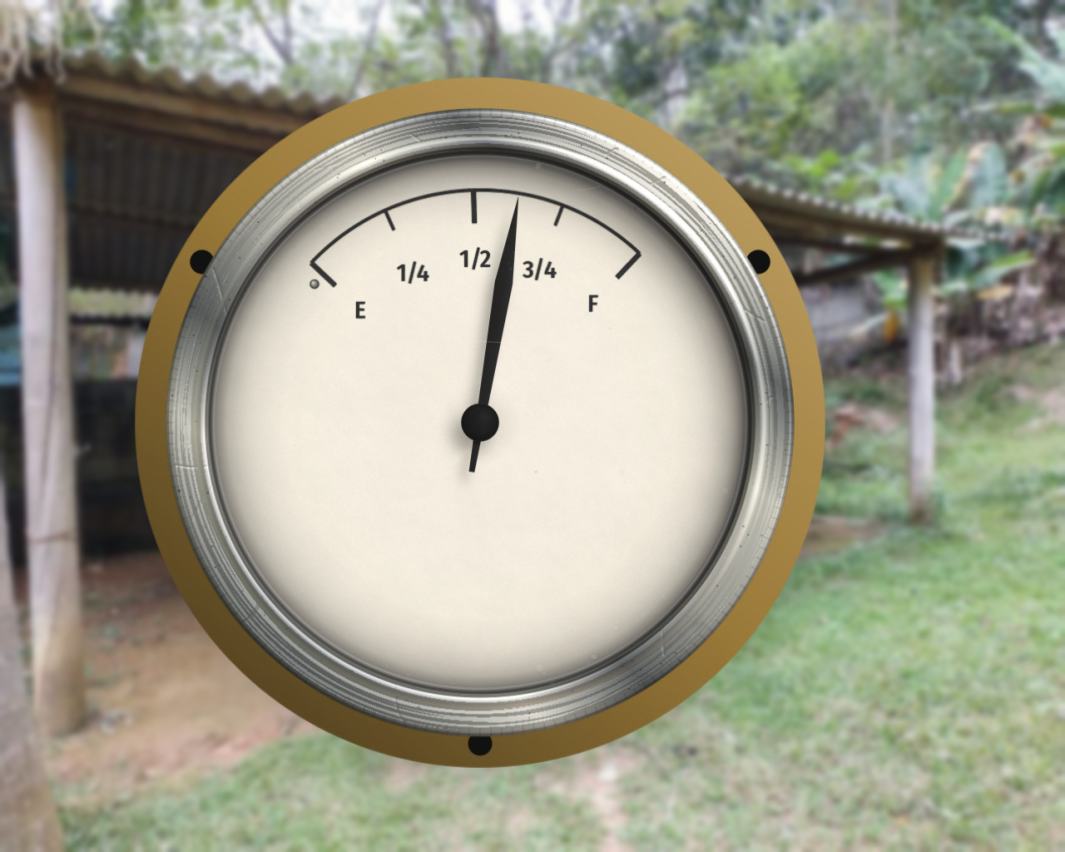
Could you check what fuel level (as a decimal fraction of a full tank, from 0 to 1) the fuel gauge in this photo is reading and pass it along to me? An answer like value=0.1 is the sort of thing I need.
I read value=0.625
